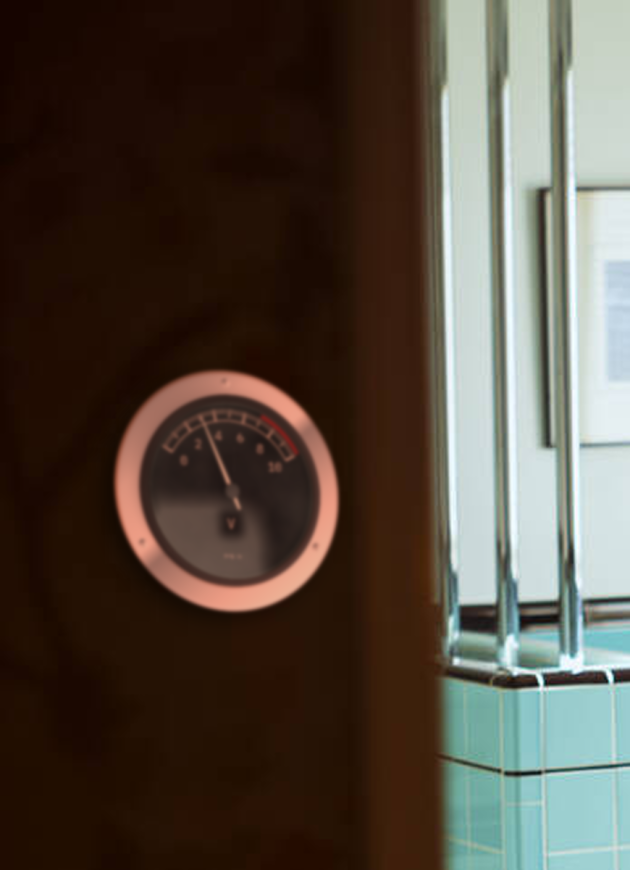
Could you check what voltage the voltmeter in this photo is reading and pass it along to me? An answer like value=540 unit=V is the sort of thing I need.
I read value=3 unit=V
